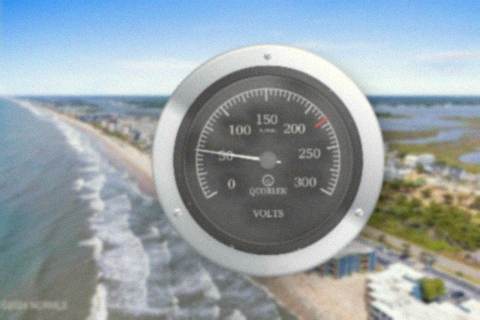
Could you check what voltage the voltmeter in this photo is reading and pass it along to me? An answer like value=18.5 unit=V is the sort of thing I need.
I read value=50 unit=V
